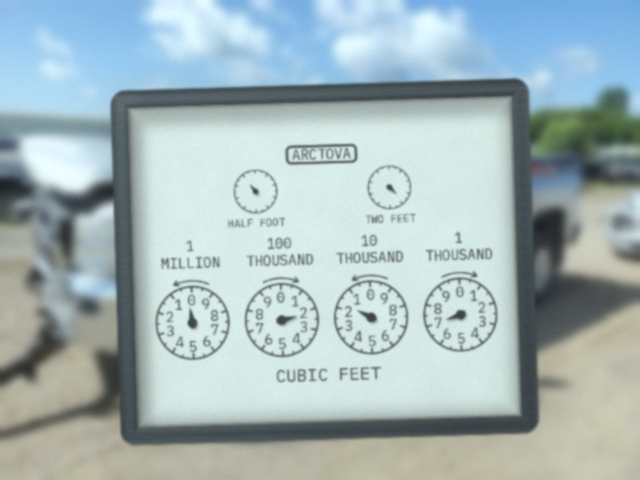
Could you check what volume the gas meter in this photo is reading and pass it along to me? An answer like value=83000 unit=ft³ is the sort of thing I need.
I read value=21700 unit=ft³
